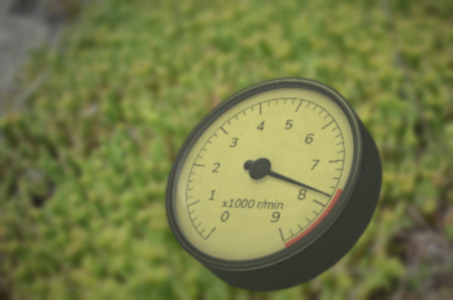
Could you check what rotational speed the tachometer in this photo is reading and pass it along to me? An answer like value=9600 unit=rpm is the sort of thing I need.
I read value=7800 unit=rpm
